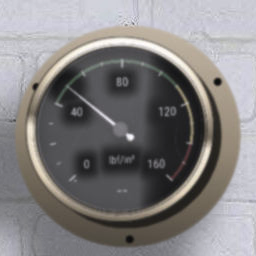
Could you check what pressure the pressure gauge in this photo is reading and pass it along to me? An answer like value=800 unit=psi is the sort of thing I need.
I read value=50 unit=psi
